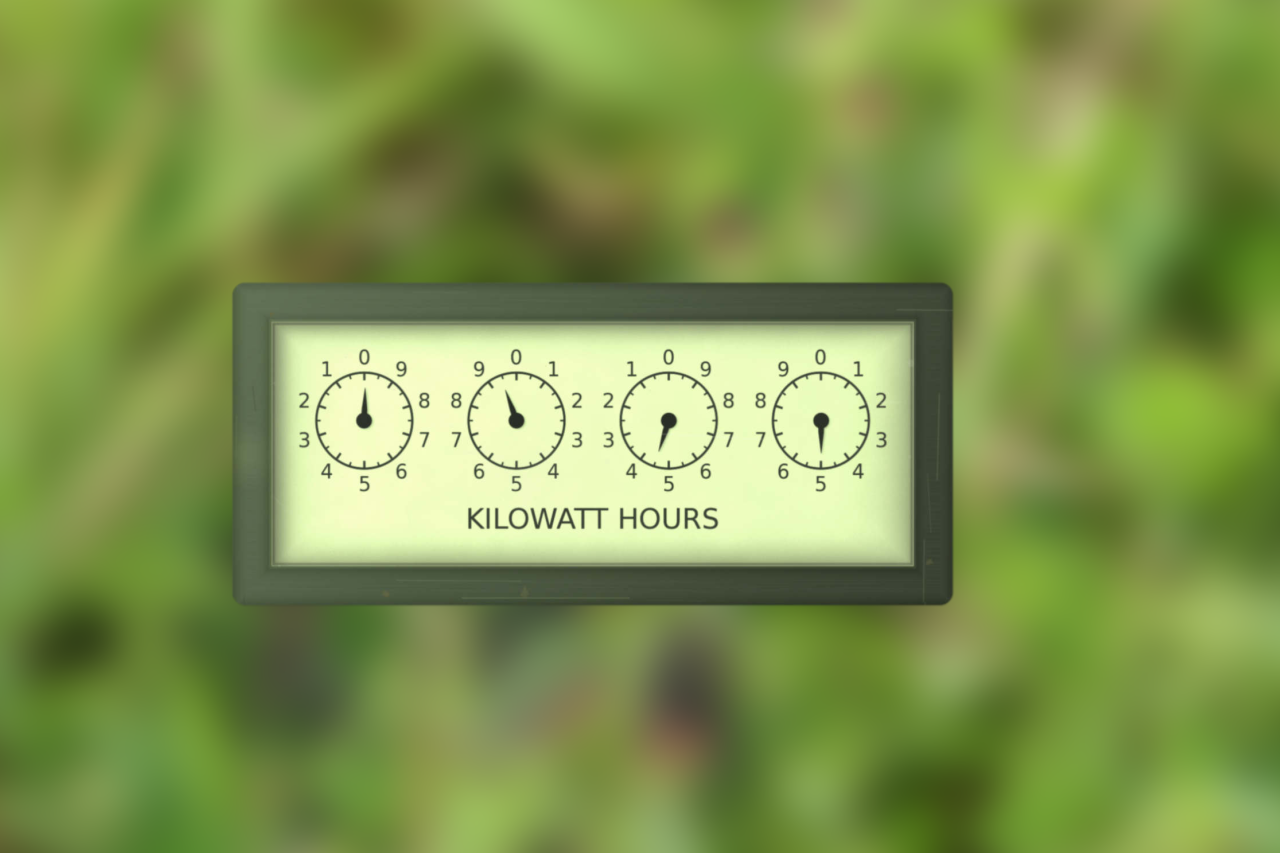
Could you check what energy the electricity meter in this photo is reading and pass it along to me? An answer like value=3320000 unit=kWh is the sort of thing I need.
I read value=9945 unit=kWh
